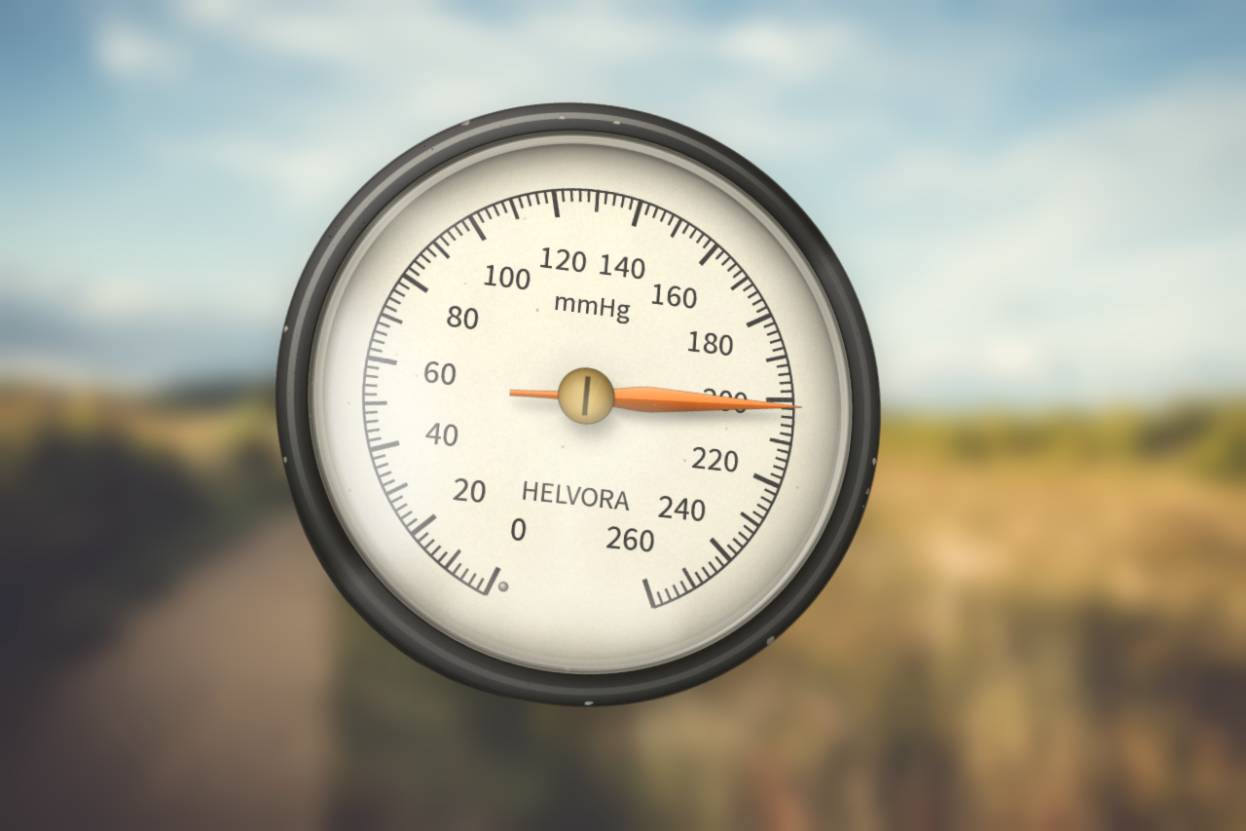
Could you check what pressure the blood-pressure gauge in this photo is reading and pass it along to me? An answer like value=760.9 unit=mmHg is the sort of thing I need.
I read value=202 unit=mmHg
